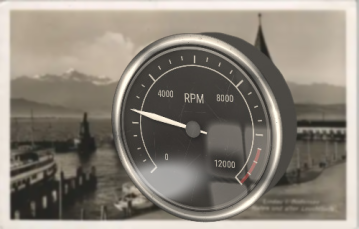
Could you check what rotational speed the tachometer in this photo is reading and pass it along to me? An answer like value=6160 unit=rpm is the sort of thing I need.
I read value=2500 unit=rpm
